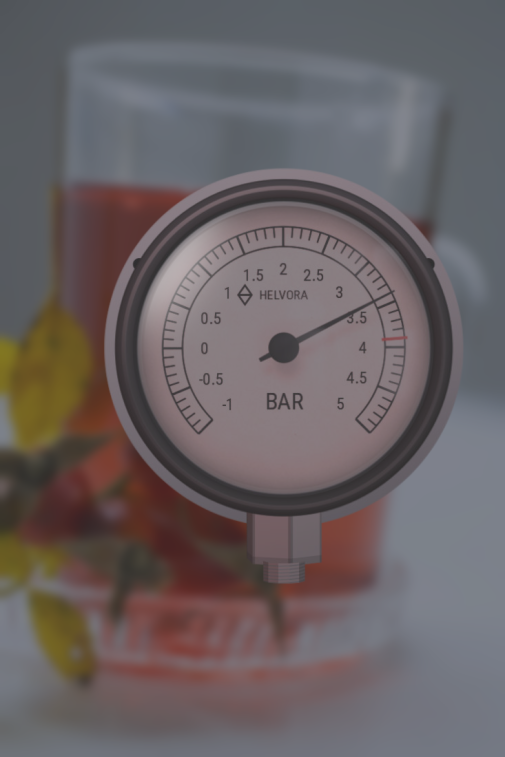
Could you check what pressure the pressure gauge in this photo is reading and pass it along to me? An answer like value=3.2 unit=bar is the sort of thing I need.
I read value=3.4 unit=bar
